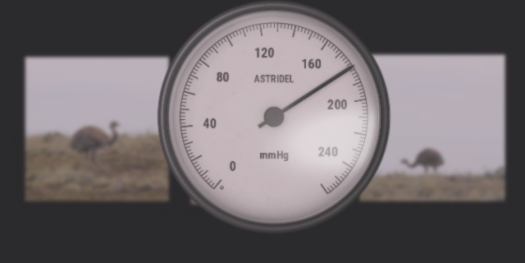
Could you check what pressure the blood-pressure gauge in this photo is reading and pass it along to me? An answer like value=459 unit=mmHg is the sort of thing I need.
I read value=180 unit=mmHg
